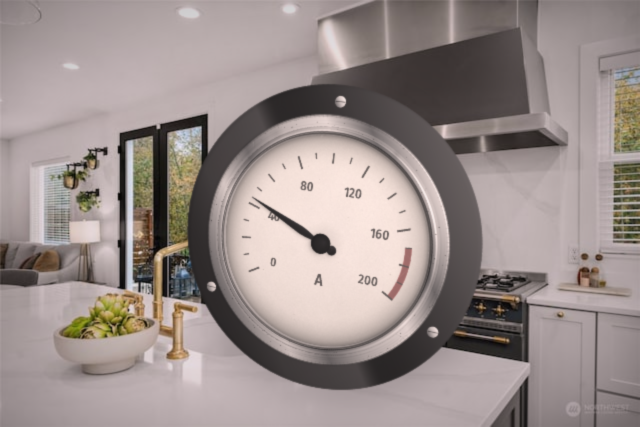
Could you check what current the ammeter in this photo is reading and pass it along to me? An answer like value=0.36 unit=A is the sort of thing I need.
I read value=45 unit=A
